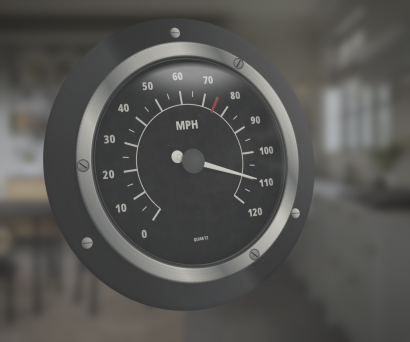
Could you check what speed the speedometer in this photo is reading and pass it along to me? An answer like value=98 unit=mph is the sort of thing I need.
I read value=110 unit=mph
